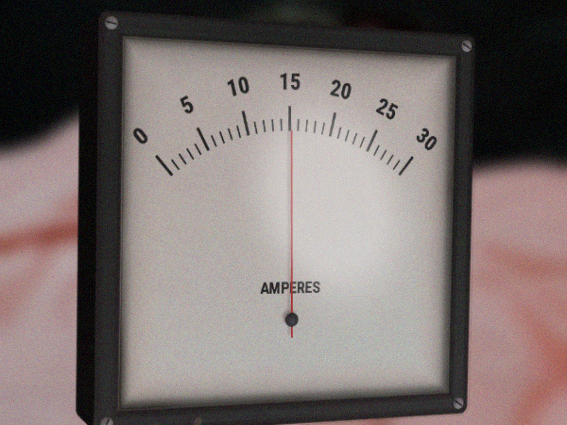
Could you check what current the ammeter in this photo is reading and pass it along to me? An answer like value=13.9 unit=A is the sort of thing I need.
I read value=15 unit=A
